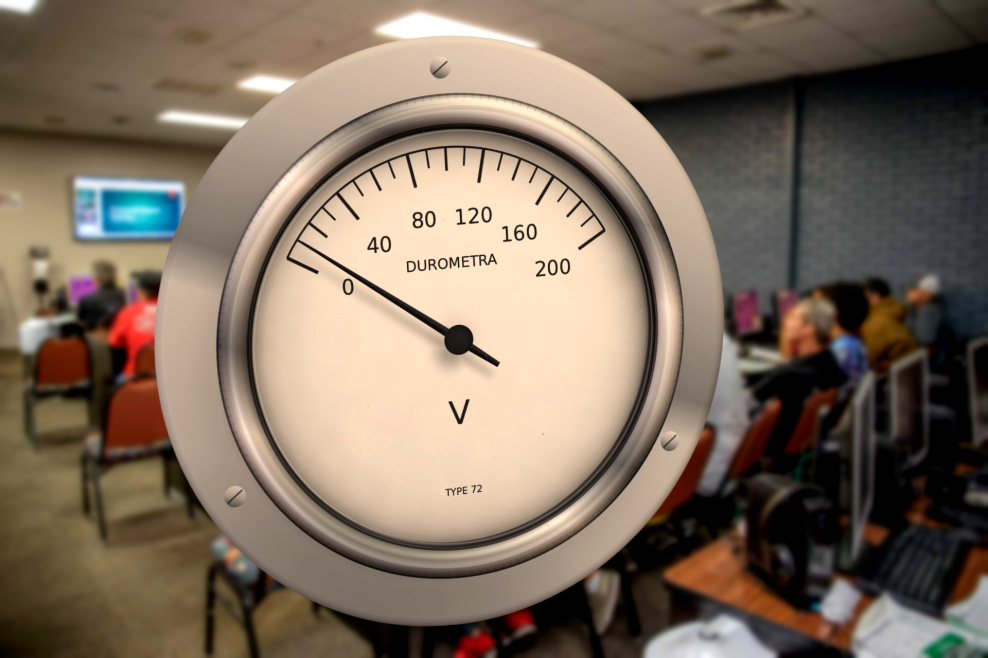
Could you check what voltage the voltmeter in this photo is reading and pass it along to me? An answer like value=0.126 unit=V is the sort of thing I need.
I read value=10 unit=V
